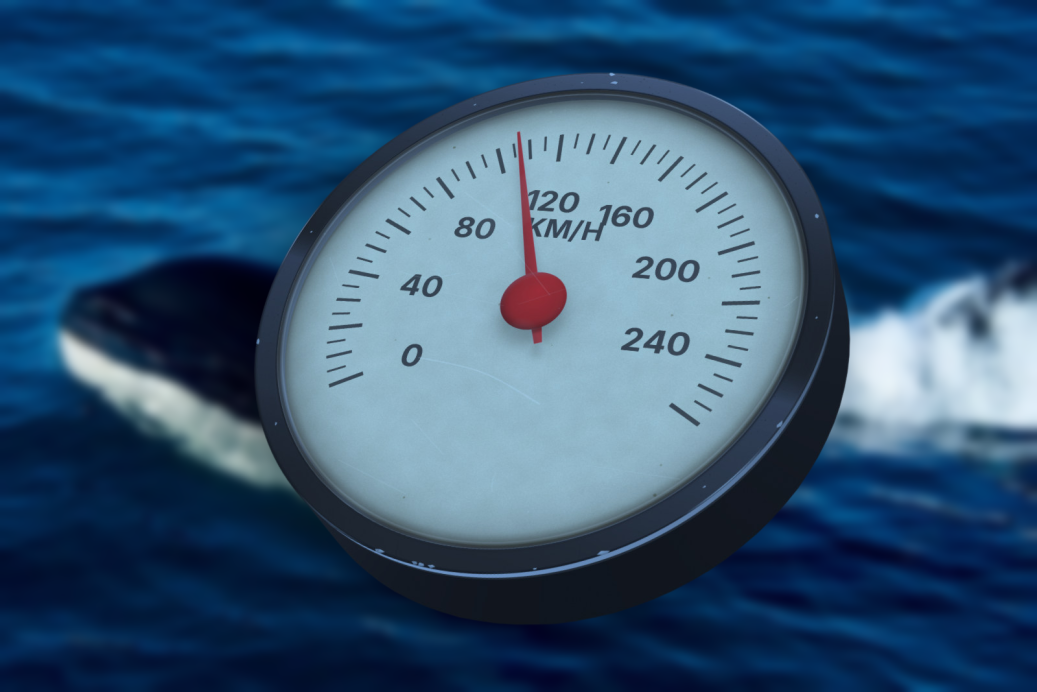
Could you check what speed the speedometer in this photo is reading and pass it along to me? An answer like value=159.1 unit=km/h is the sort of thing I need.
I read value=107.5 unit=km/h
